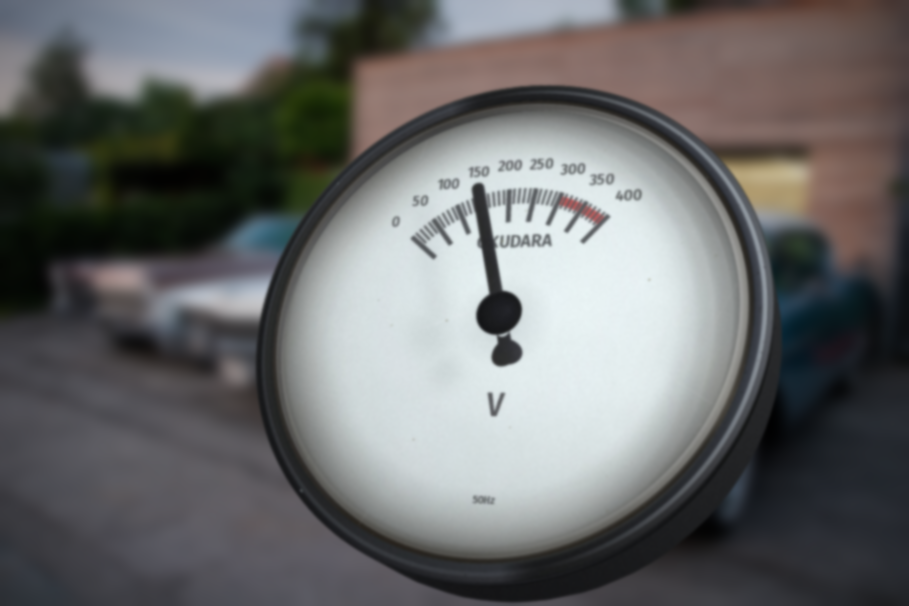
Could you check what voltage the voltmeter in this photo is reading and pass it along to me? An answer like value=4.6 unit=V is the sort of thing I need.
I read value=150 unit=V
